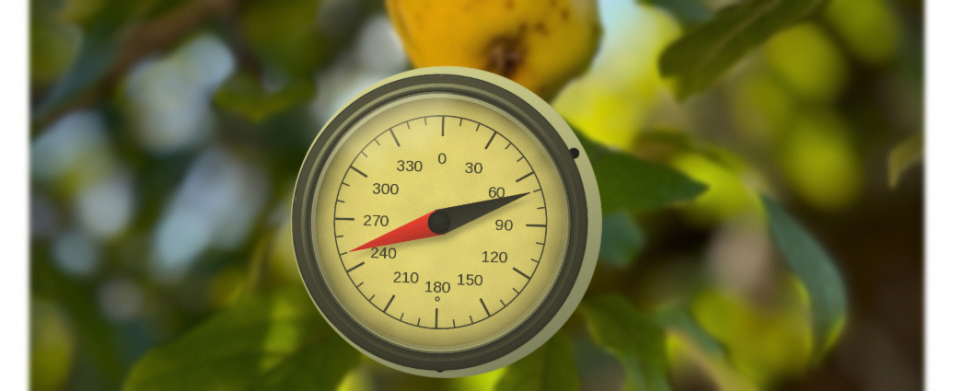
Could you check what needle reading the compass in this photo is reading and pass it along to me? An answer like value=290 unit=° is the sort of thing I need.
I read value=250 unit=°
